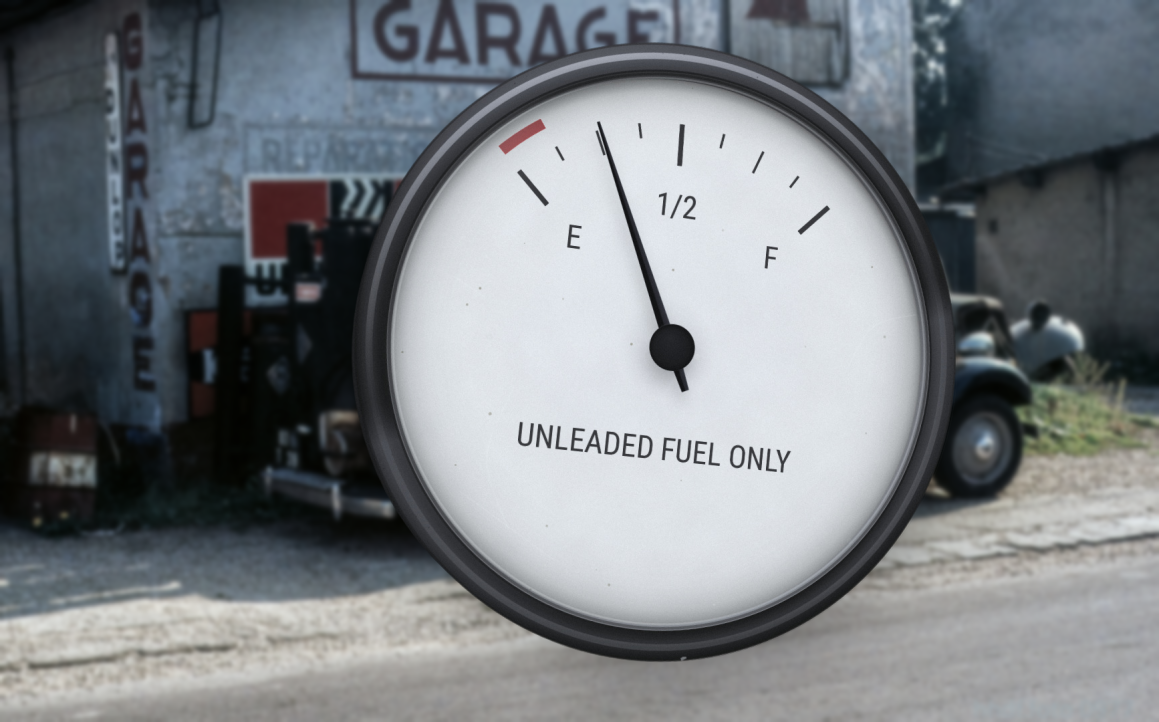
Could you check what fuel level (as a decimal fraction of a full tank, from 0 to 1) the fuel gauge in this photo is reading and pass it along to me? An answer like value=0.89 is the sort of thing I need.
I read value=0.25
